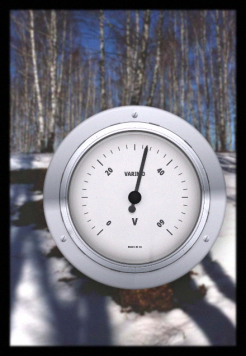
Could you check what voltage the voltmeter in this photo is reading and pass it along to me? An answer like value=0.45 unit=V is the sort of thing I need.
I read value=33 unit=V
